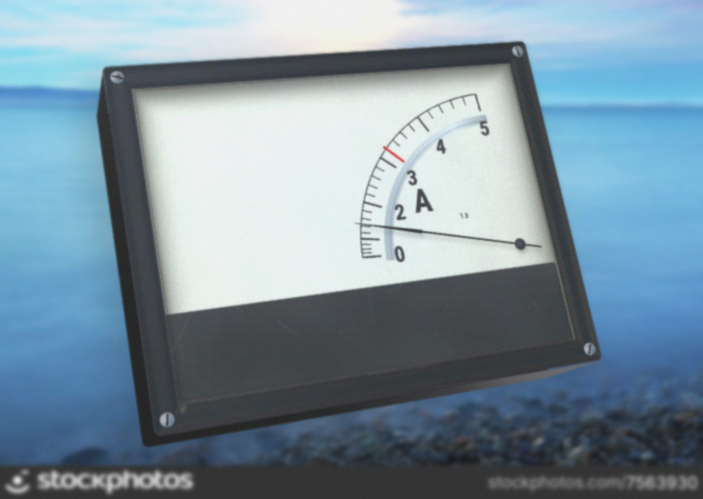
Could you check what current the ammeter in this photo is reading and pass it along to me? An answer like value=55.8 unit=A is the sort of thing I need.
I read value=1.4 unit=A
